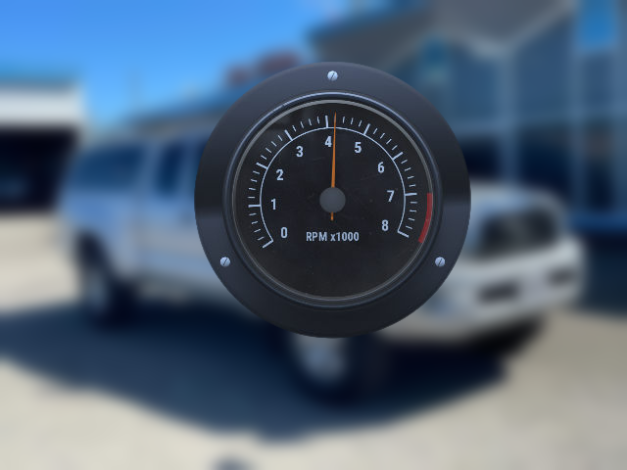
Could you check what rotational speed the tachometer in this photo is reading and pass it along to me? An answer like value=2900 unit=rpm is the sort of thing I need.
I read value=4200 unit=rpm
